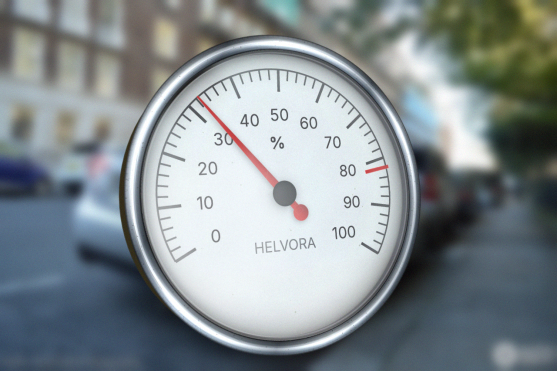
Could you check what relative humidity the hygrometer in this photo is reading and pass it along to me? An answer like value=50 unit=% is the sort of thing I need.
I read value=32 unit=%
